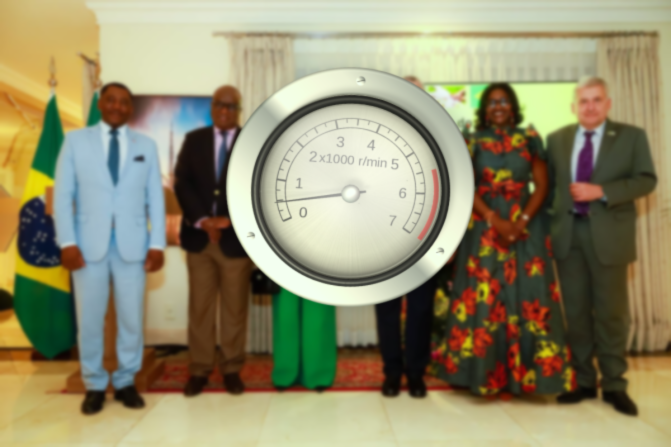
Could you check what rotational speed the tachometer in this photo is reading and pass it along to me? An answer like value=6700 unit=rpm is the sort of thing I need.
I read value=500 unit=rpm
